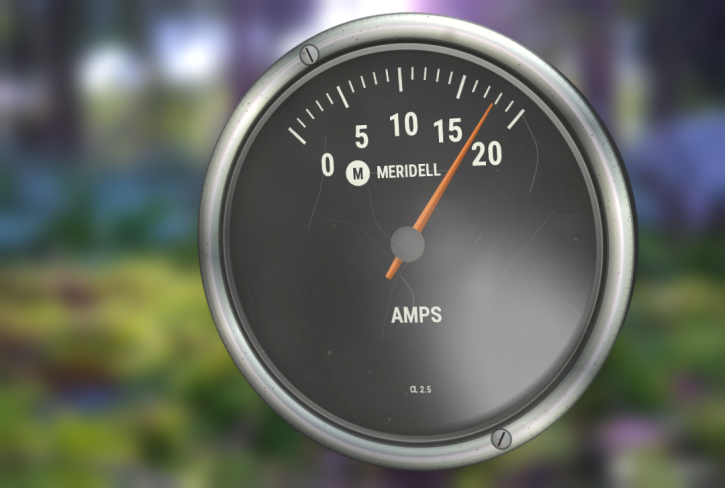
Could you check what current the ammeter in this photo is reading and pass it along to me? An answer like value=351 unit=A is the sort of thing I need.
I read value=18 unit=A
